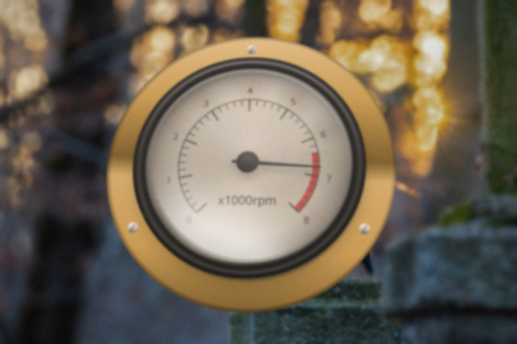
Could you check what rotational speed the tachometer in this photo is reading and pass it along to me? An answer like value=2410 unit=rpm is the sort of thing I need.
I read value=6800 unit=rpm
